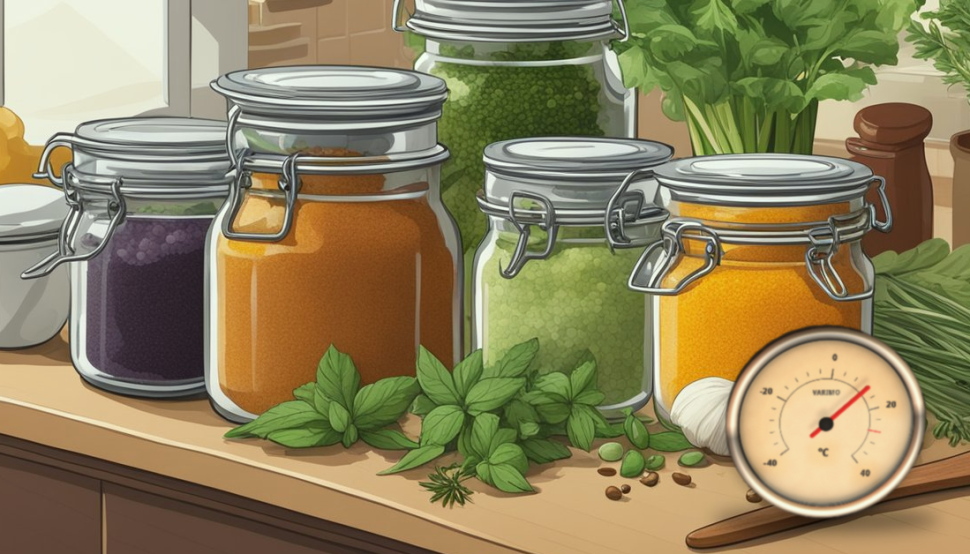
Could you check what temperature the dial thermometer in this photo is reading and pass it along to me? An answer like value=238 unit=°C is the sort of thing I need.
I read value=12 unit=°C
